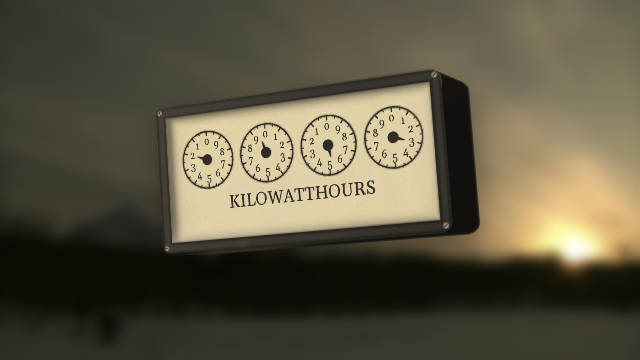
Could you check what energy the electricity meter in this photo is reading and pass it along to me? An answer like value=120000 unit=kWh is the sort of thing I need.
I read value=1953 unit=kWh
